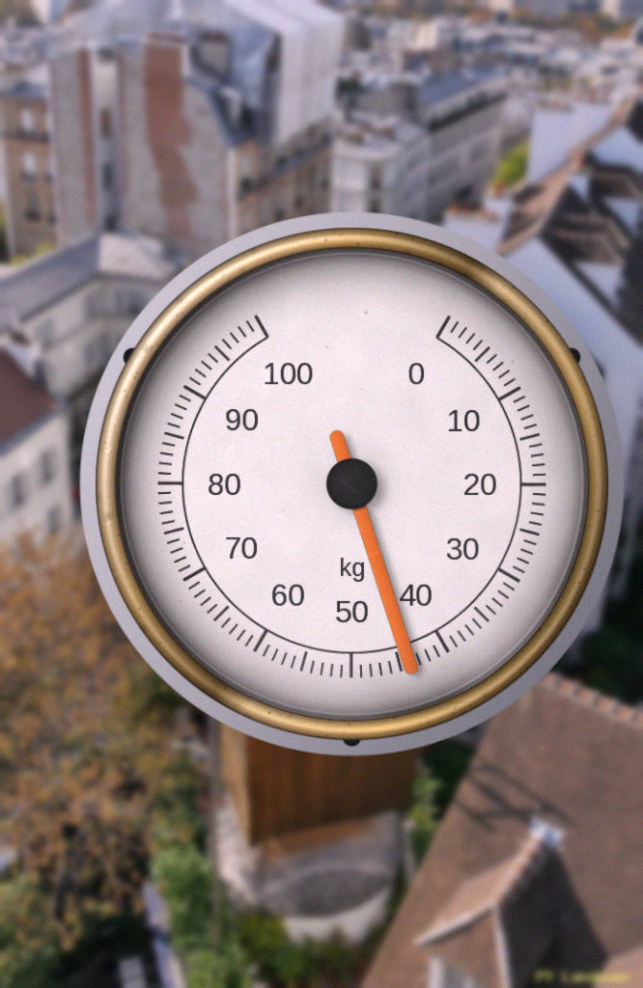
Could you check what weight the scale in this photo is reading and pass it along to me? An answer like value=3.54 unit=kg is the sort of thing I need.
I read value=44 unit=kg
